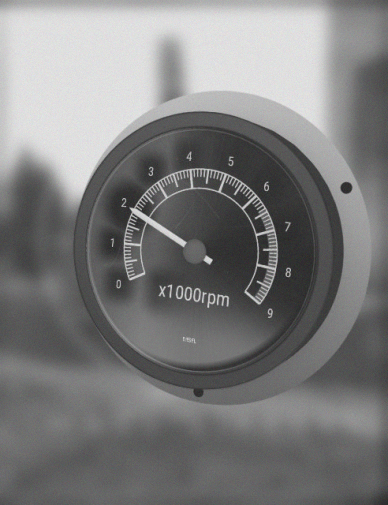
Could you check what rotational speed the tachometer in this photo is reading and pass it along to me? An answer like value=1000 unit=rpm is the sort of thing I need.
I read value=2000 unit=rpm
